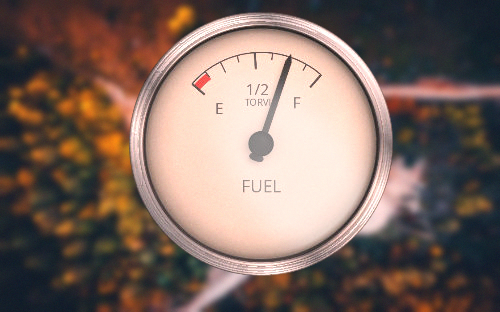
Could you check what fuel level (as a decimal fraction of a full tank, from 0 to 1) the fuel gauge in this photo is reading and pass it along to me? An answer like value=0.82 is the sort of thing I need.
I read value=0.75
